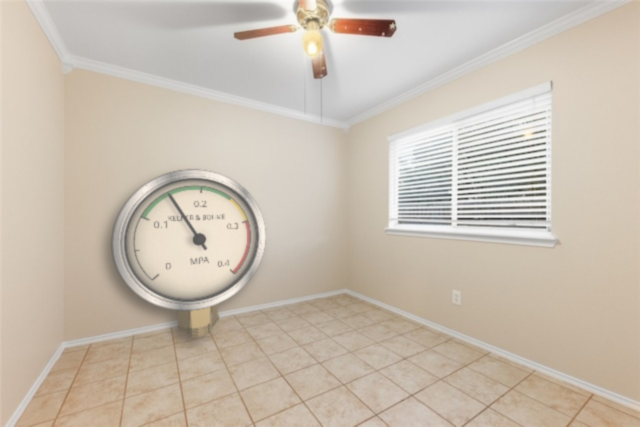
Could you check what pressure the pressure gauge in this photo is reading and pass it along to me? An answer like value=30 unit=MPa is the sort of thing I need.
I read value=0.15 unit=MPa
